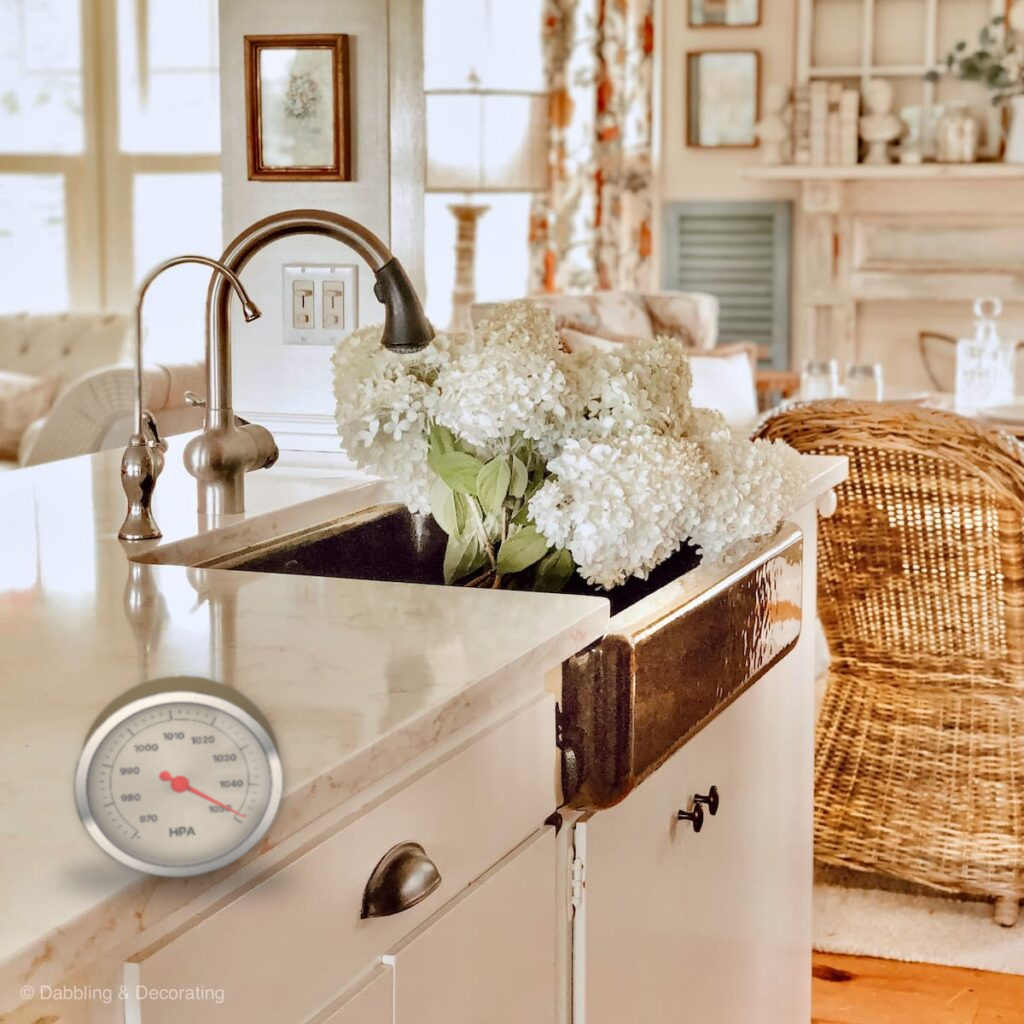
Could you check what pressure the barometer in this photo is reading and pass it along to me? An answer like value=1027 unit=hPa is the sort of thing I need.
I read value=1048 unit=hPa
